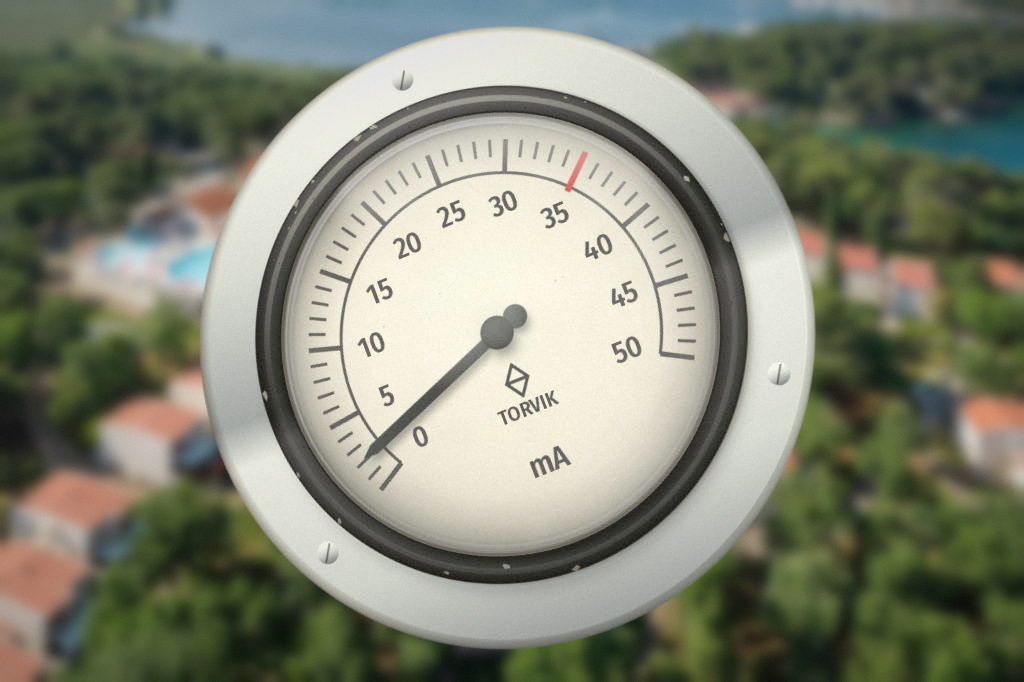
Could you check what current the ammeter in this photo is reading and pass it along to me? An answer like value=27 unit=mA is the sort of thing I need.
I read value=2 unit=mA
